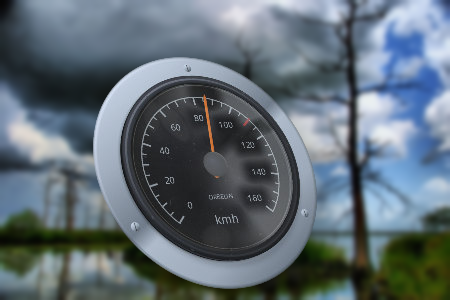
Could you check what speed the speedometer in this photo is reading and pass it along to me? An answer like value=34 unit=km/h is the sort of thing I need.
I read value=85 unit=km/h
